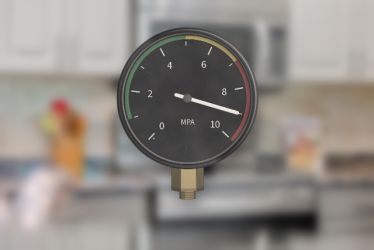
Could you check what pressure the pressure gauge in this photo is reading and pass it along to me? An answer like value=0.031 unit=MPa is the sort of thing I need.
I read value=9 unit=MPa
